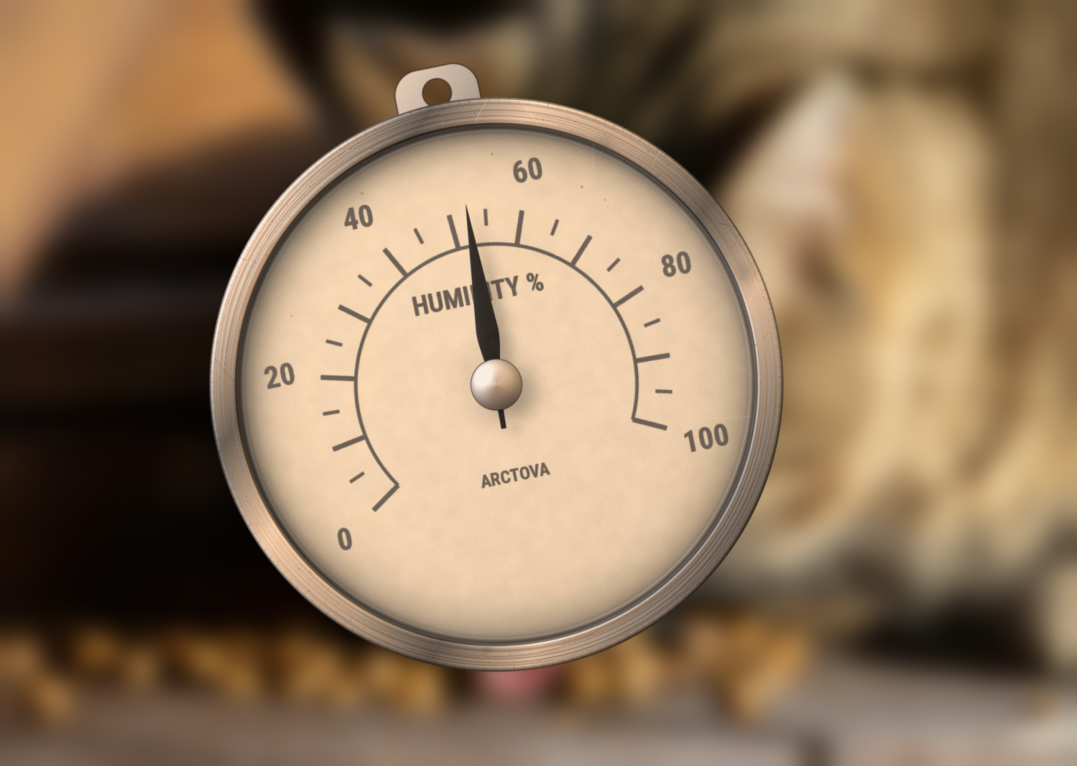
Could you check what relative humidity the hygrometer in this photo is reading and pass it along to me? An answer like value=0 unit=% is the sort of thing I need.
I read value=52.5 unit=%
